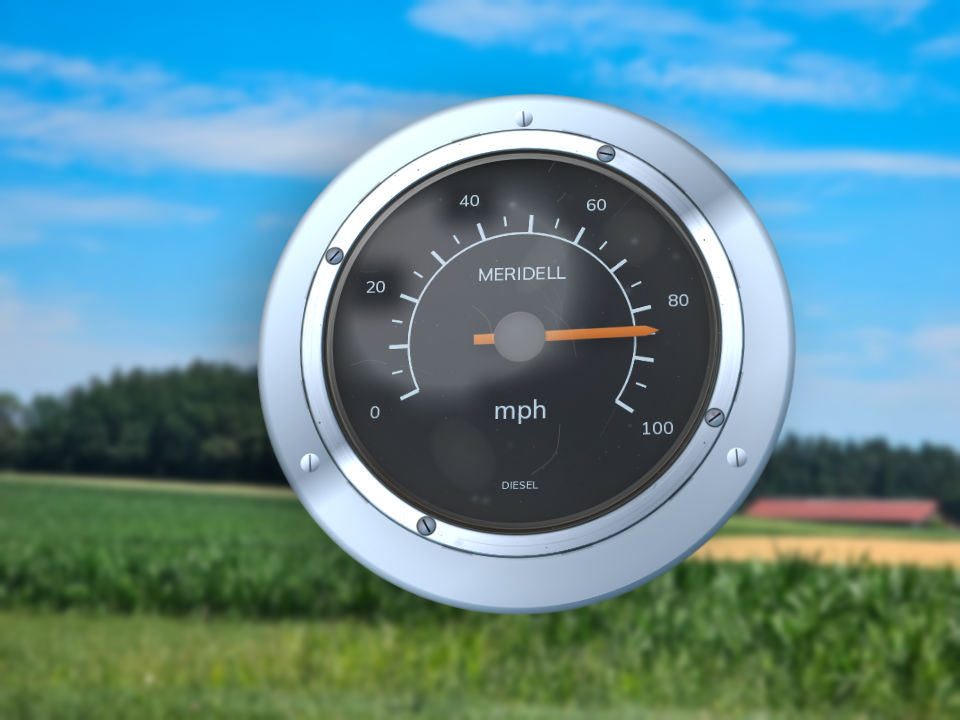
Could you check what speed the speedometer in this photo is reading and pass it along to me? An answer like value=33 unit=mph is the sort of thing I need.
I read value=85 unit=mph
